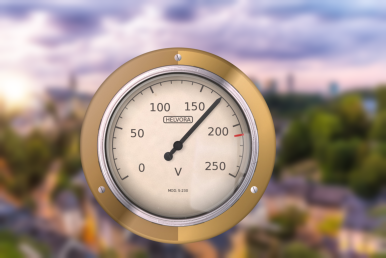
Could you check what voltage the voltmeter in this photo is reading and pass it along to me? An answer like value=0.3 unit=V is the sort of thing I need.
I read value=170 unit=V
